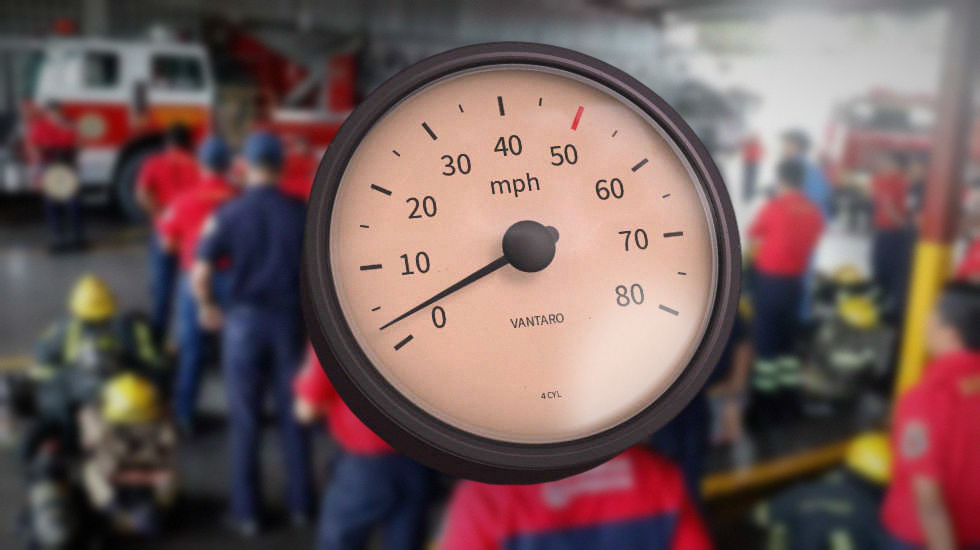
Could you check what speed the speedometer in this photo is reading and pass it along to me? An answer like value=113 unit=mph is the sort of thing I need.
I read value=2.5 unit=mph
